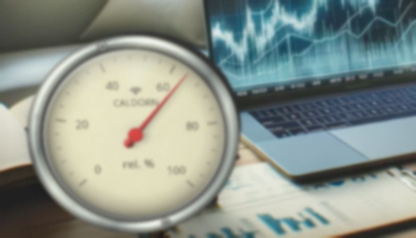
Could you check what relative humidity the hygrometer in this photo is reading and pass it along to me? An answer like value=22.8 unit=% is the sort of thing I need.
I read value=64 unit=%
